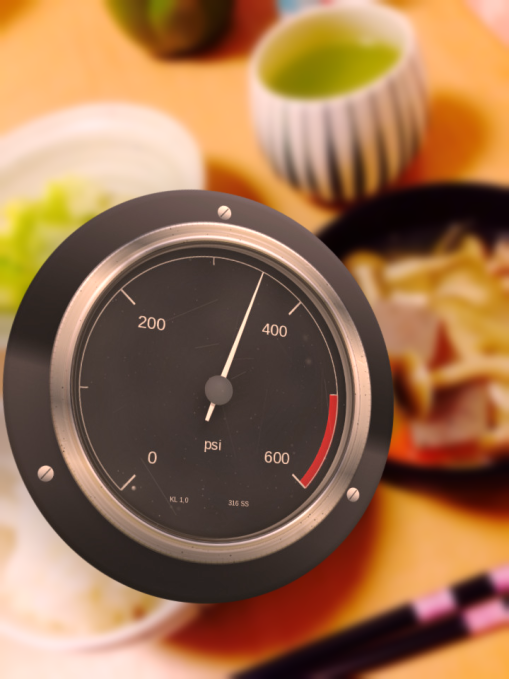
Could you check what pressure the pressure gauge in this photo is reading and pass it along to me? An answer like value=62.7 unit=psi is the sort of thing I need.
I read value=350 unit=psi
